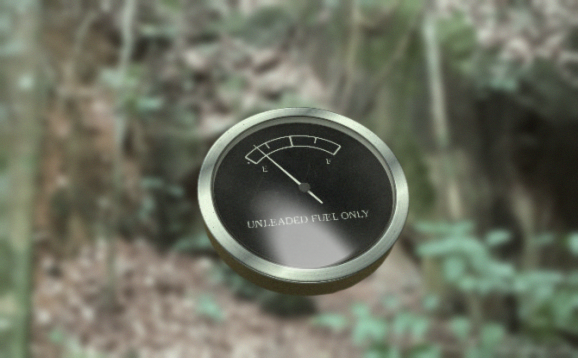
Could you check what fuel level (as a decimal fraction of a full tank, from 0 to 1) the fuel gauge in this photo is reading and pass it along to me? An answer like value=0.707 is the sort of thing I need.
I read value=0.125
